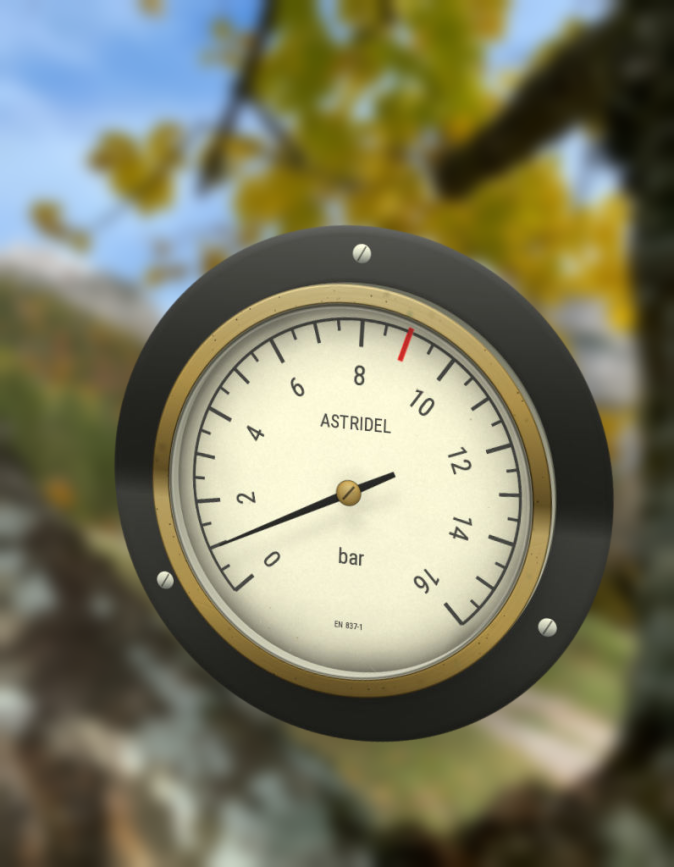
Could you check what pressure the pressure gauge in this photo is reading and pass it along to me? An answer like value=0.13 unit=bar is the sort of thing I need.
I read value=1 unit=bar
